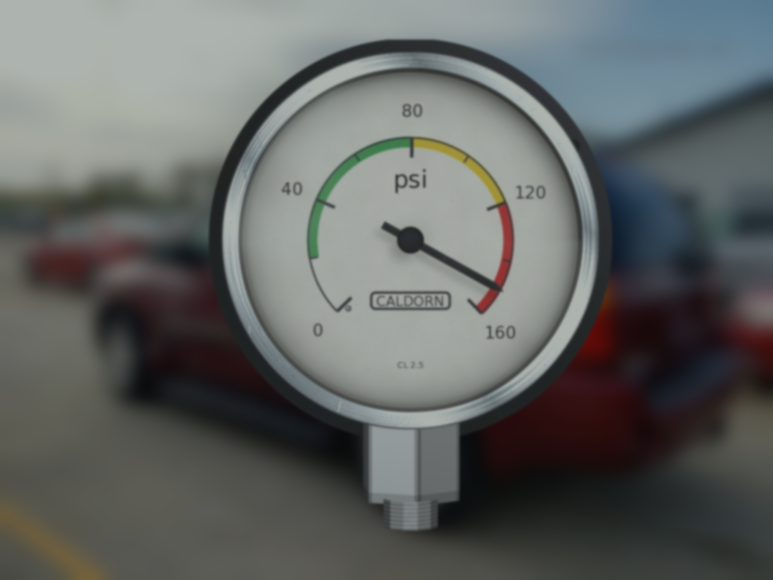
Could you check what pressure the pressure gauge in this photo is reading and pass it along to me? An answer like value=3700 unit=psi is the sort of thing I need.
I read value=150 unit=psi
